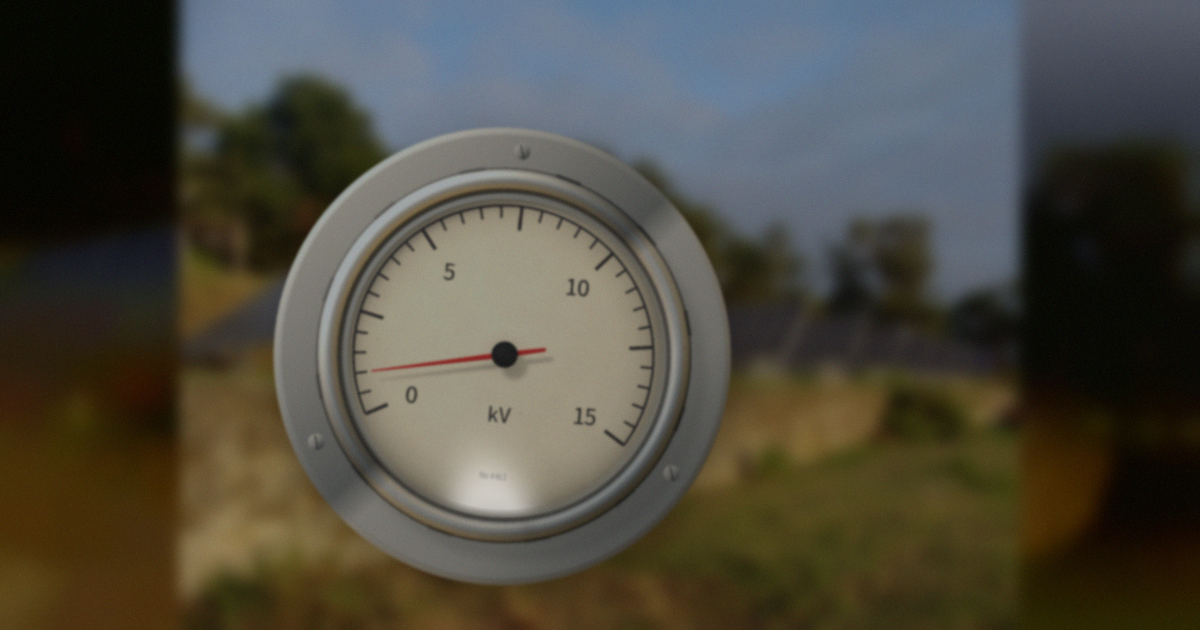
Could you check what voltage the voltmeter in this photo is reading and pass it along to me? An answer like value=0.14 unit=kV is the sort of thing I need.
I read value=1 unit=kV
